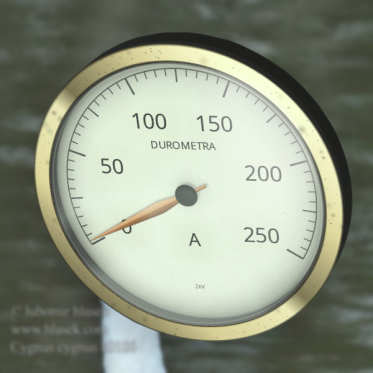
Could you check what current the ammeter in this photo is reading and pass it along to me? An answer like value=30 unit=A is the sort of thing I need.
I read value=2.5 unit=A
